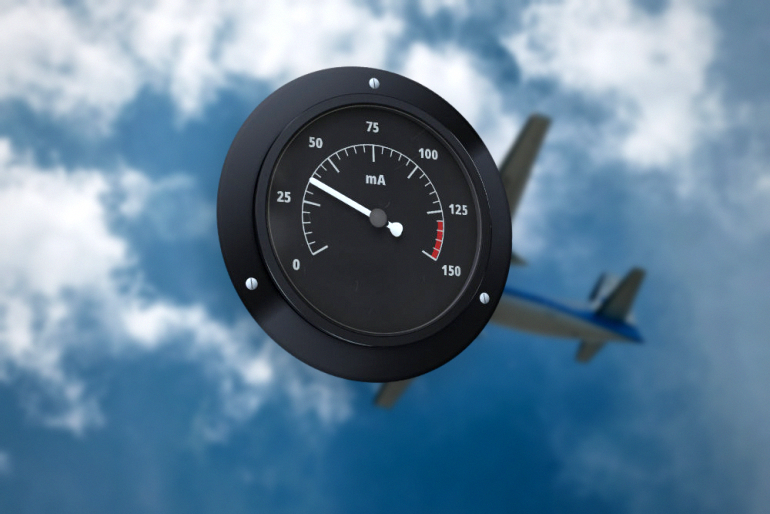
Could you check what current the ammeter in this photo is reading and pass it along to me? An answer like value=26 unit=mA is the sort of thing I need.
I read value=35 unit=mA
